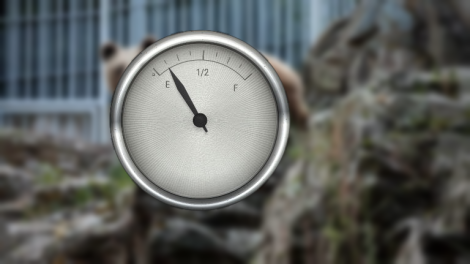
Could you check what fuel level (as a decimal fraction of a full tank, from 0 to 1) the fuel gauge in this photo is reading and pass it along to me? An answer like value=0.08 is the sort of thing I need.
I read value=0.125
